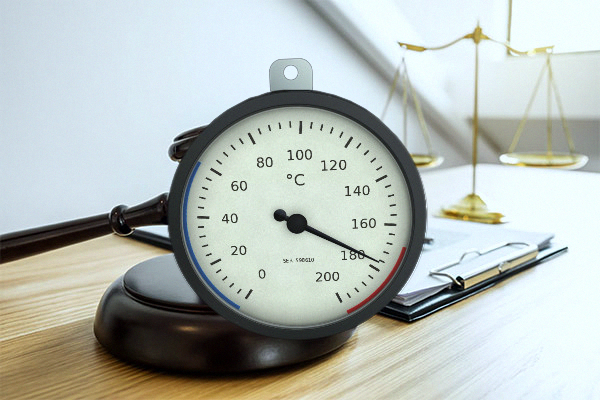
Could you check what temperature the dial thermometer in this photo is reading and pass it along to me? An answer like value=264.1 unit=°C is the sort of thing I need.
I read value=176 unit=°C
